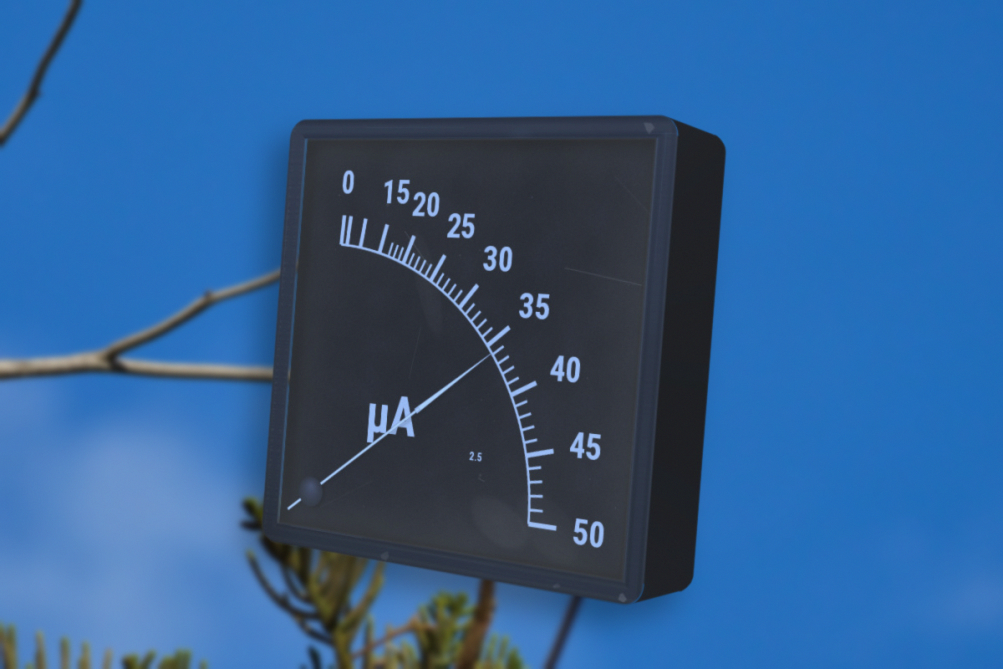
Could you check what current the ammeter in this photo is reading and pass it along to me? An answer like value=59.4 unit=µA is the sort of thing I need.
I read value=36 unit=µA
